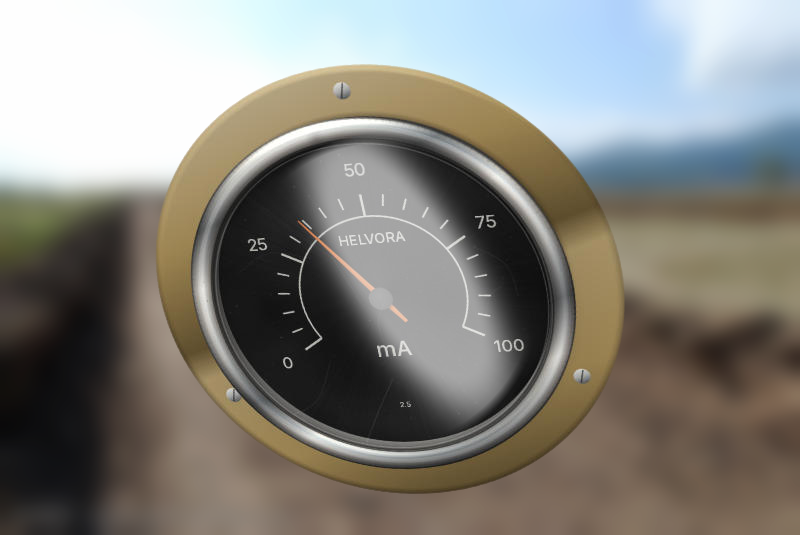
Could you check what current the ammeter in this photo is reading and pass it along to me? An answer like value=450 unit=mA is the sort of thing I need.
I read value=35 unit=mA
